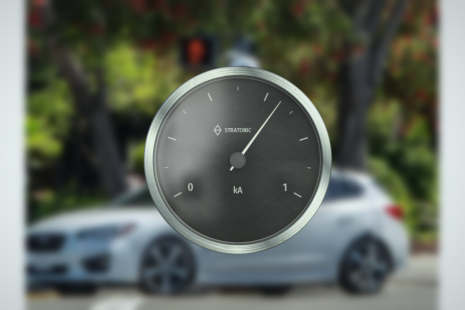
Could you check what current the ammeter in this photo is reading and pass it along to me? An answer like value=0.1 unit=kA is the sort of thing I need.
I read value=0.65 unit=kA
